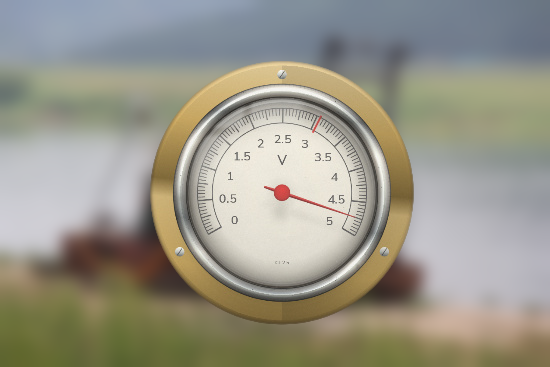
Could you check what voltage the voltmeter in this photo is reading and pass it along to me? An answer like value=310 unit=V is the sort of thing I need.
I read value=4.75 unit=V
